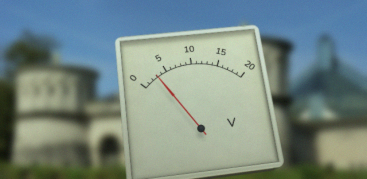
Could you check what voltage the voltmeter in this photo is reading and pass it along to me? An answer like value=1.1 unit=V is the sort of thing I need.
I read value=3 unit=V
